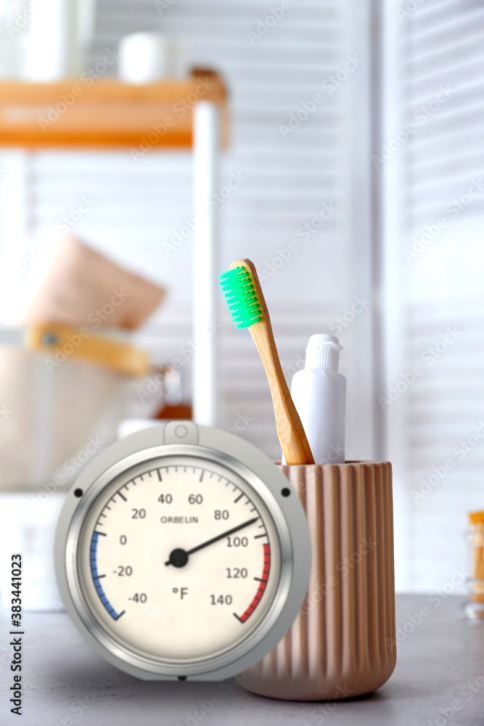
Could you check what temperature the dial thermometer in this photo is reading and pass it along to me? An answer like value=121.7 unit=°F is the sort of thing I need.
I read value=92 unit=°F
